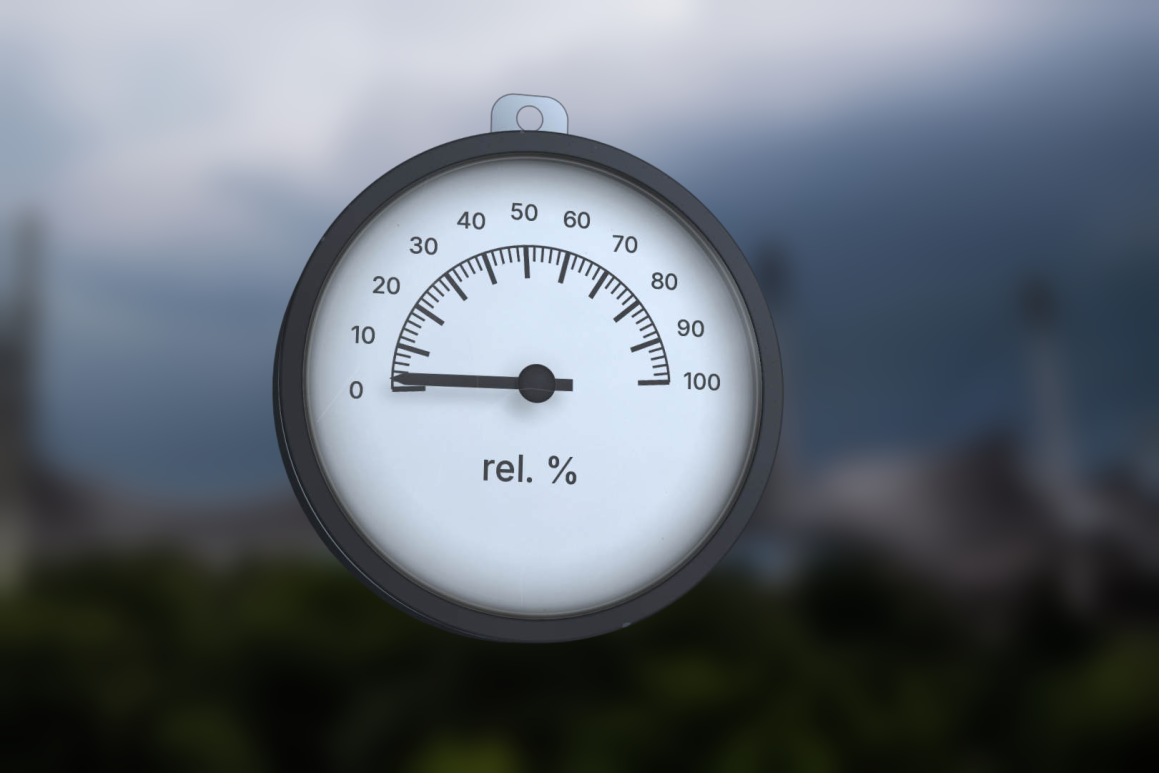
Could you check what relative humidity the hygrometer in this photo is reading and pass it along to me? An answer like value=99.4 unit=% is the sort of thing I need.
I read value=2 unit=%
